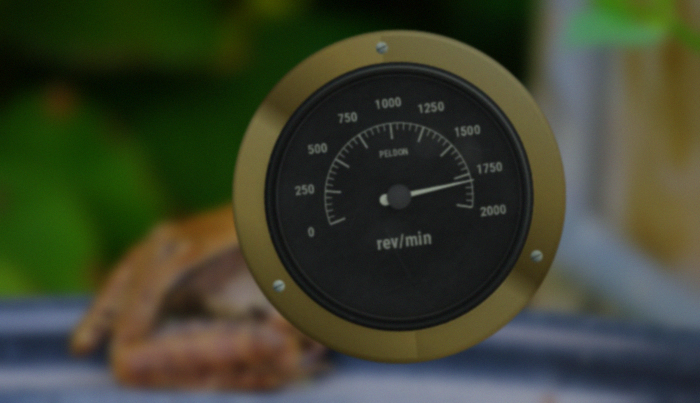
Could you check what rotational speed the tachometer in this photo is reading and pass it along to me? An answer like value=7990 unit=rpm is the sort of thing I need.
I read value=1800 unit=rpm
